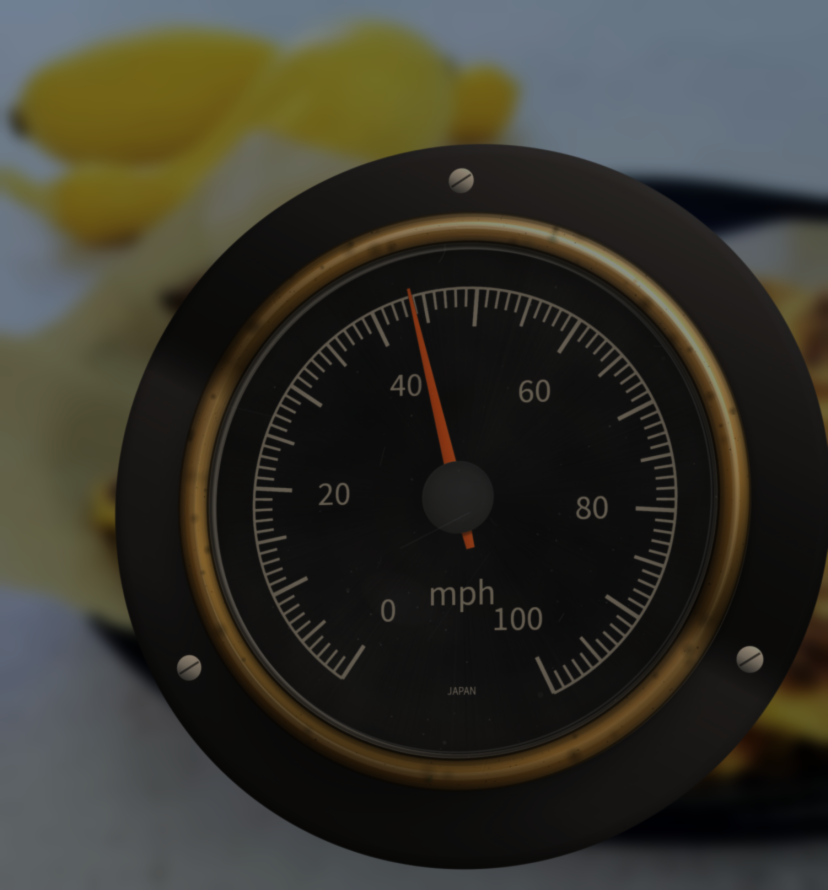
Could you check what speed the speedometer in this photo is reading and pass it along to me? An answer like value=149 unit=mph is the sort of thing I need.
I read value=44 unit=mph
